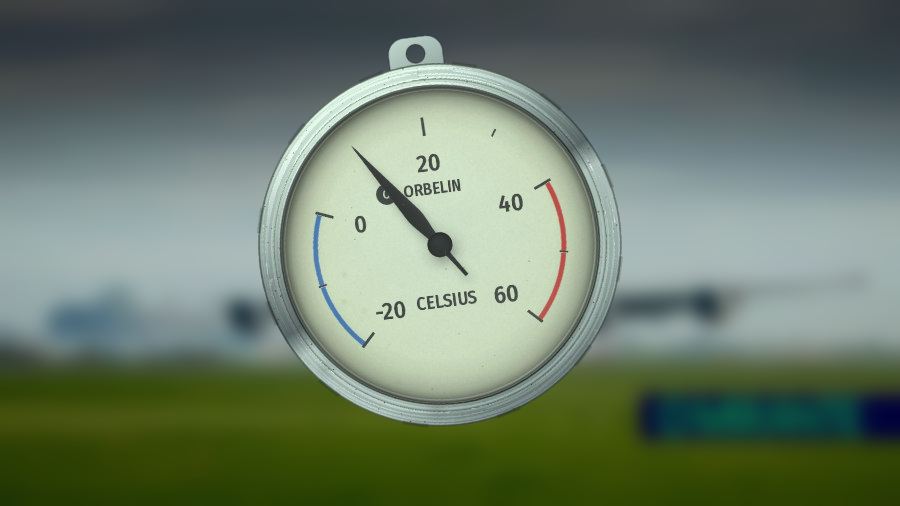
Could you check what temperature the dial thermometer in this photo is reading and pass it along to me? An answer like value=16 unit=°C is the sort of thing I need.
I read value=10 unit=°C
